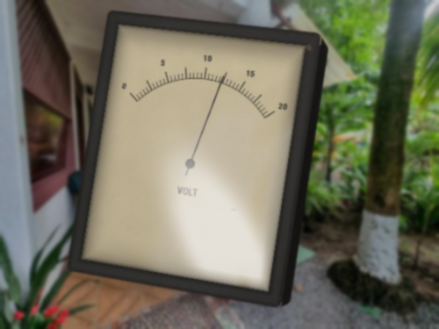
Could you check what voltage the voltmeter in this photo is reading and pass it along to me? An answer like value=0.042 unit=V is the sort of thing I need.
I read value=12.5 unit=V
